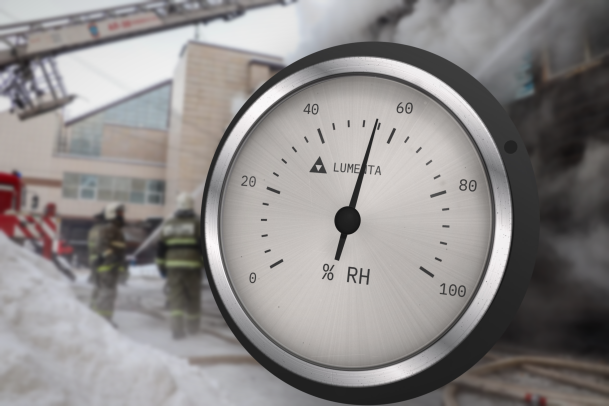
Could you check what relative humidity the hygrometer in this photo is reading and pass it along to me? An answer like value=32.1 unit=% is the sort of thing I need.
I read value=56 unit=%
